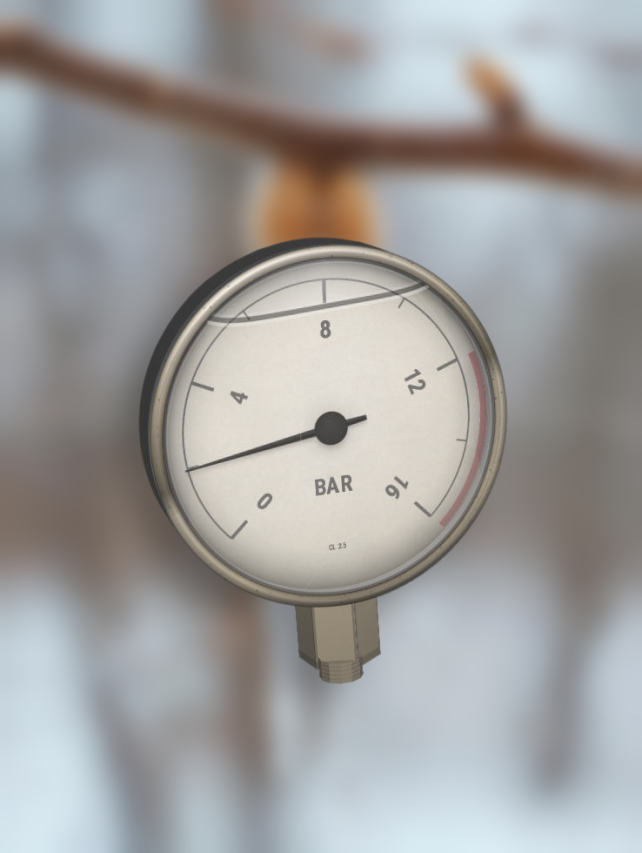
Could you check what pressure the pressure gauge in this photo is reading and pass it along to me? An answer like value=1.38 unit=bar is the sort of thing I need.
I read value=2 unit=bar
